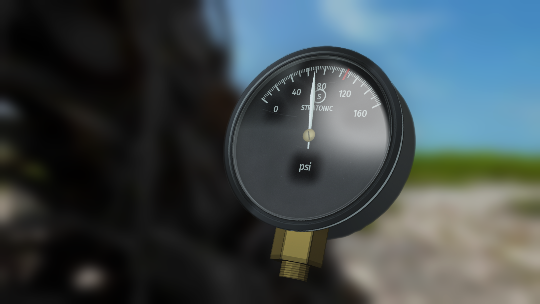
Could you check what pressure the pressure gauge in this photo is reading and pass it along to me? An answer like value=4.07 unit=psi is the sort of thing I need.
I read value=70 unit=psi
